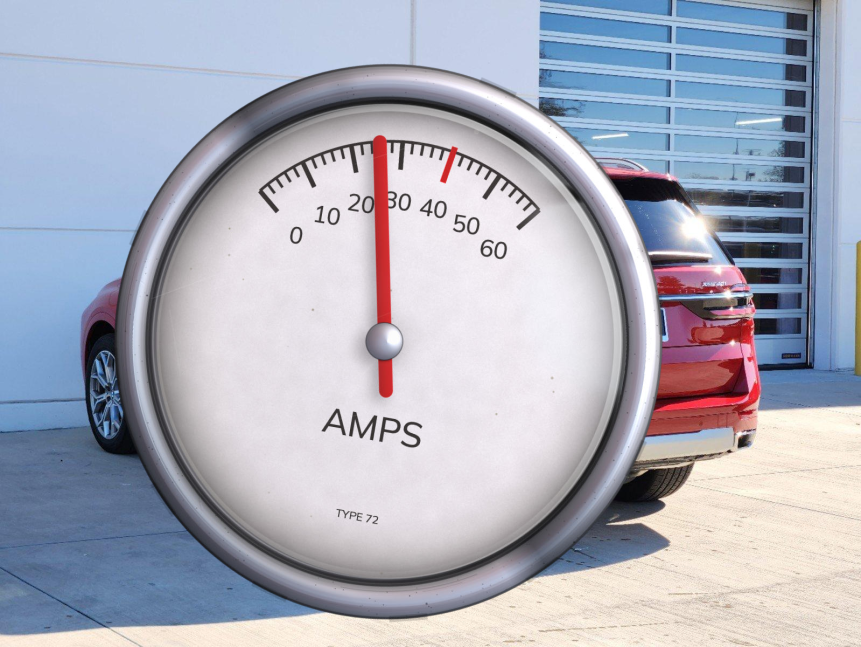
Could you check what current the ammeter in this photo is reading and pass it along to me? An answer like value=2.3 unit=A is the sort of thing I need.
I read value=26 unit=A
